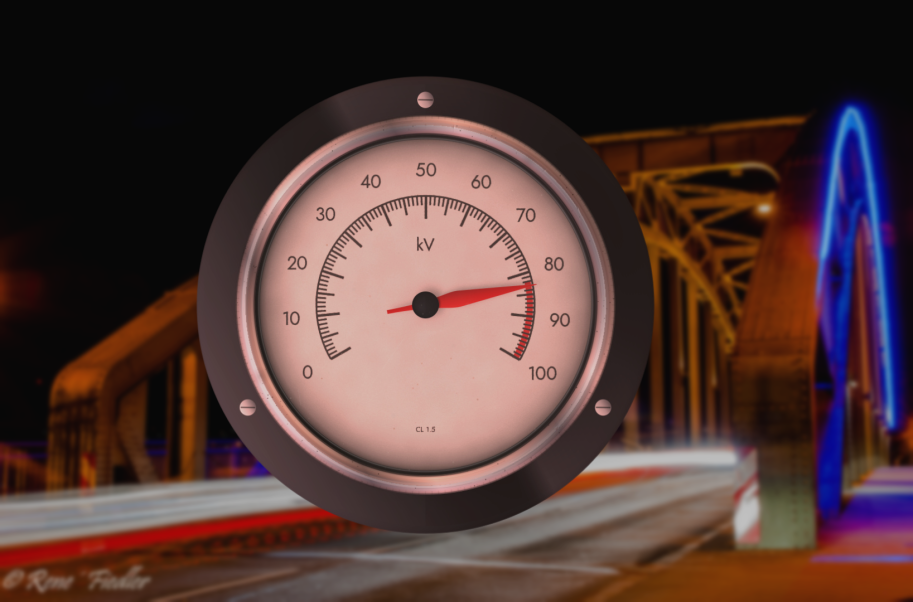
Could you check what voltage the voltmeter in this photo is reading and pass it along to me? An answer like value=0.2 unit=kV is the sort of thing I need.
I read value=83 unit=kV
